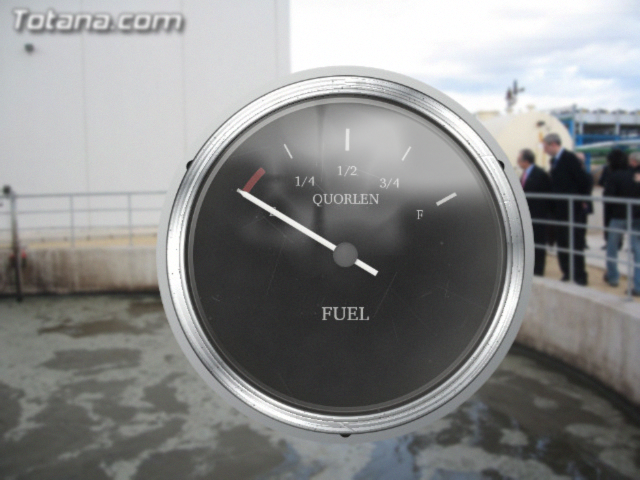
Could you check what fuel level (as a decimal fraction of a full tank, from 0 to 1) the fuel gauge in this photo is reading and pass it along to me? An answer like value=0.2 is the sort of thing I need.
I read value=0
